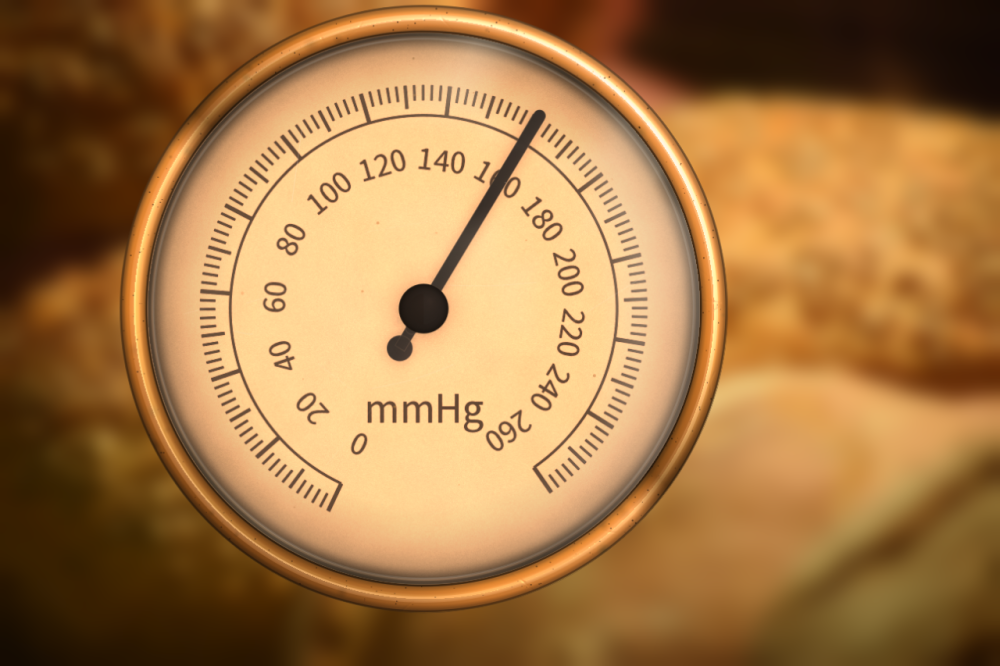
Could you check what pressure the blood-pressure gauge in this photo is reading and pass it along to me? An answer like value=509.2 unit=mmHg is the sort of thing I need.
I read value=161 unit=mmHg
